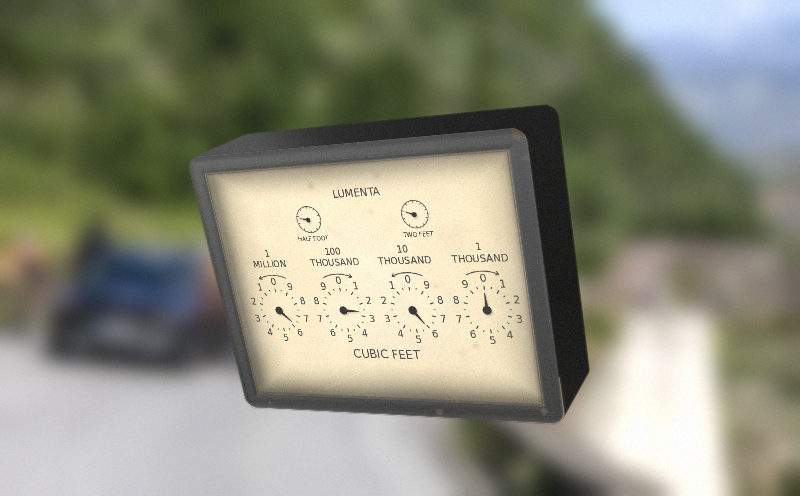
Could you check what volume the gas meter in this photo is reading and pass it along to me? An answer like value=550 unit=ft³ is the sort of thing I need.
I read value=626000 unit=ft³
